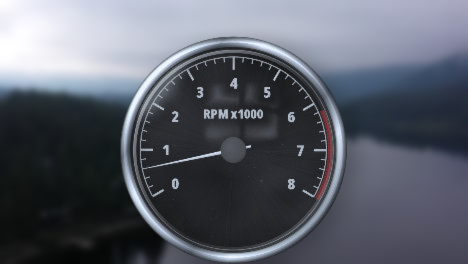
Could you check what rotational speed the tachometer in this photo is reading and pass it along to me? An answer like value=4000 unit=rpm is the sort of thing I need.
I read value=600 unit=rpm
